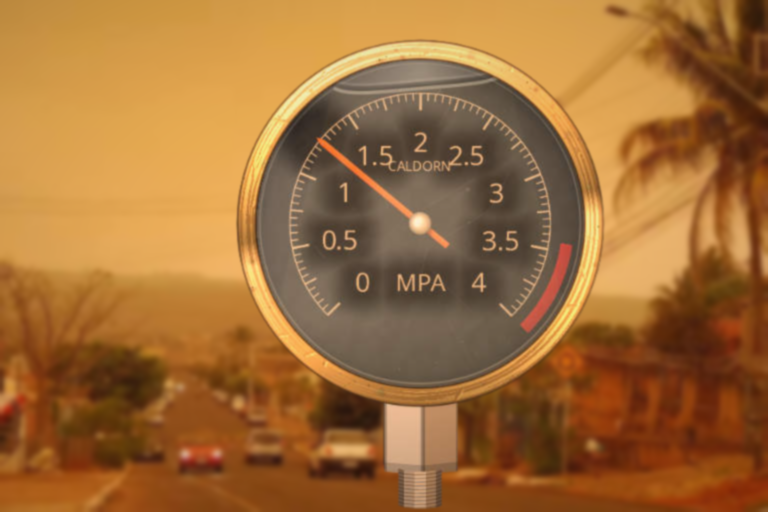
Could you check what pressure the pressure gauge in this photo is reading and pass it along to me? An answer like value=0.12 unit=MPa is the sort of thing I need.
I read value=1.25 unit=MPa
